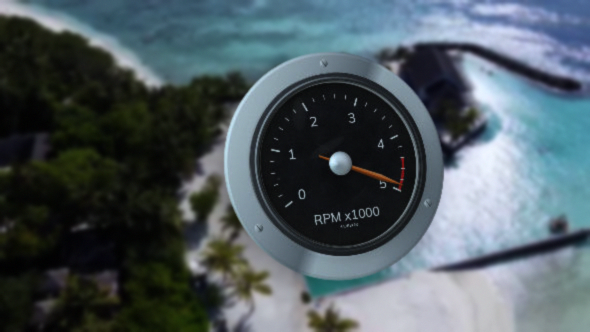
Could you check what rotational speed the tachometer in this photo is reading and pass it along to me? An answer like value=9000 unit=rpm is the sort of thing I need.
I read value=4900 unit=rpm
